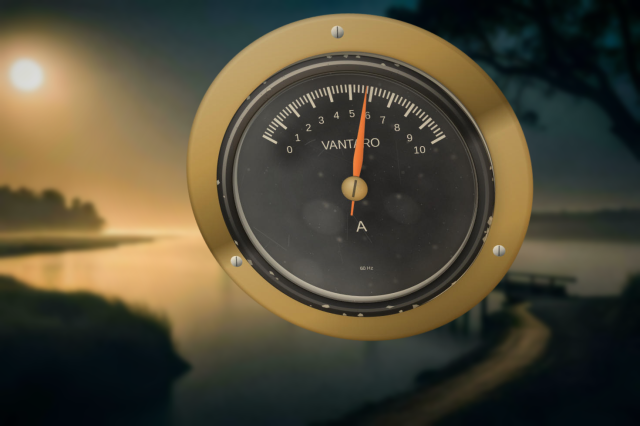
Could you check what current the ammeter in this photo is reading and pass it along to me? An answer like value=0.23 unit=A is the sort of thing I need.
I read value=5.8 unit=A
